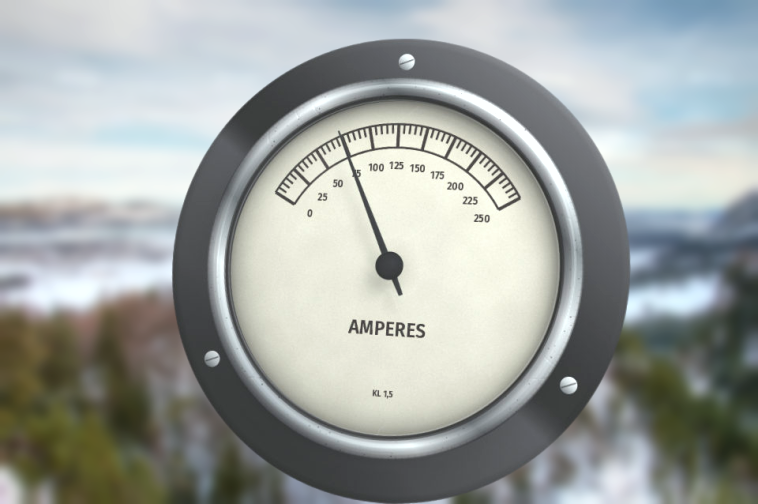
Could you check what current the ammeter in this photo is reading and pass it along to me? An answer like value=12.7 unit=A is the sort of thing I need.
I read value=75 unit=A
